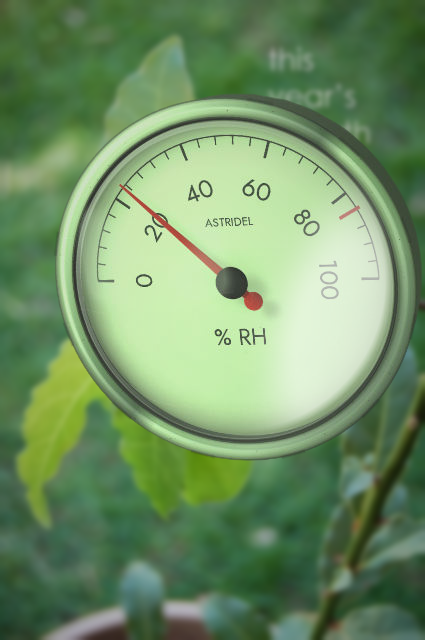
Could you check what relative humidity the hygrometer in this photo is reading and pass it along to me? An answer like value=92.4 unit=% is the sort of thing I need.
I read value=24 unit=%
